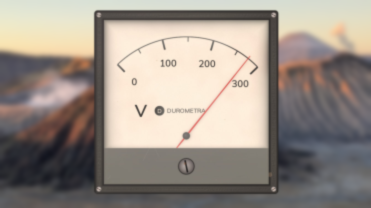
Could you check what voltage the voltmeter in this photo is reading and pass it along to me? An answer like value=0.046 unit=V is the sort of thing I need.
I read value=275 unit=V
